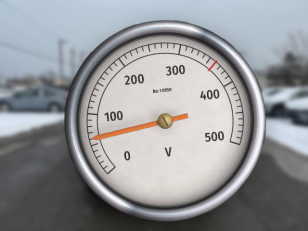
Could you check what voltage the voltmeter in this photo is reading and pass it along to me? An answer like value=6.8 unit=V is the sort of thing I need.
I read value=60 unit=V
